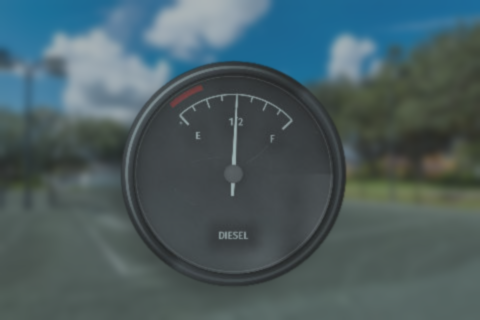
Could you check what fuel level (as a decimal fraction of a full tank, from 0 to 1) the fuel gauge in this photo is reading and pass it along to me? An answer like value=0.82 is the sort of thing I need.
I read value=0.5
